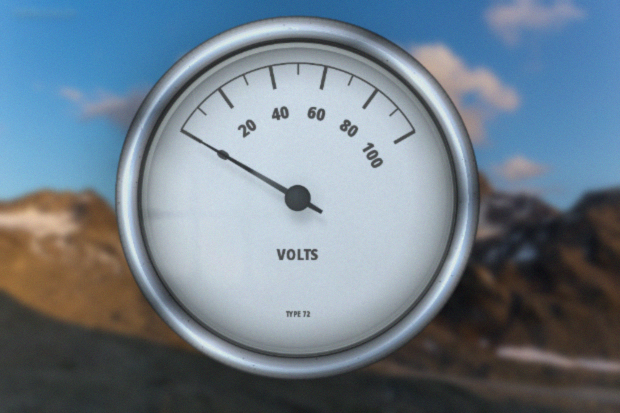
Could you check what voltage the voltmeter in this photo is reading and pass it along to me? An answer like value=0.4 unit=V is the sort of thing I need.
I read value=0 unit=V
